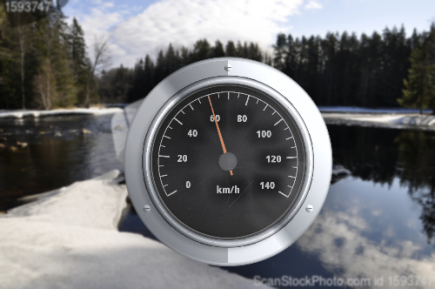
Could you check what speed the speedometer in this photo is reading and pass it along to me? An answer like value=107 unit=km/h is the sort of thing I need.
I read value=60 unit=km/h
